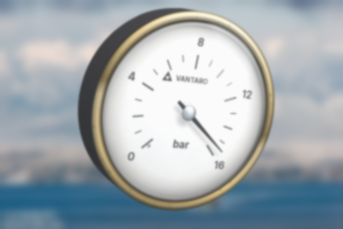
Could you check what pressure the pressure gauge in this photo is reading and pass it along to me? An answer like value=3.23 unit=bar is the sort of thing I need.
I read value=15.5 unit=bar
